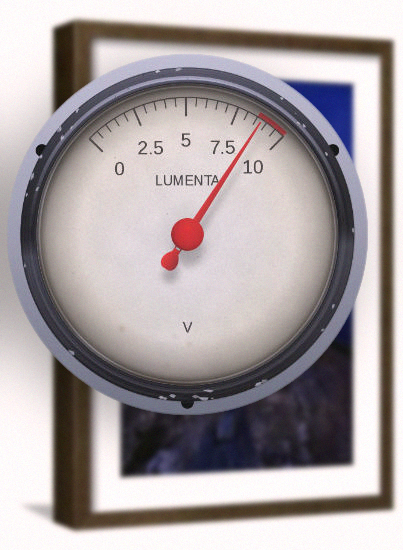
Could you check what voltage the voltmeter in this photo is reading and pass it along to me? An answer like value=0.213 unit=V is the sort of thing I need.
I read value=8.75 unit=V
